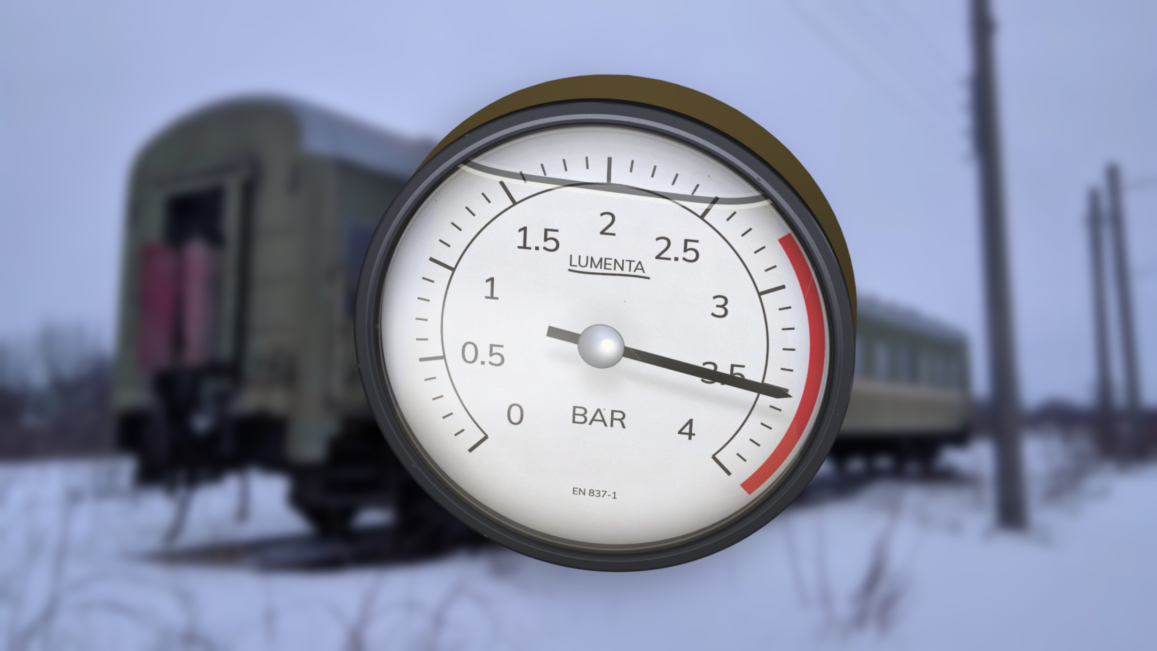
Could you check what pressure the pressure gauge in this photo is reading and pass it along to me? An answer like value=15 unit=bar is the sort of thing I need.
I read value=3.5 unit=bar
